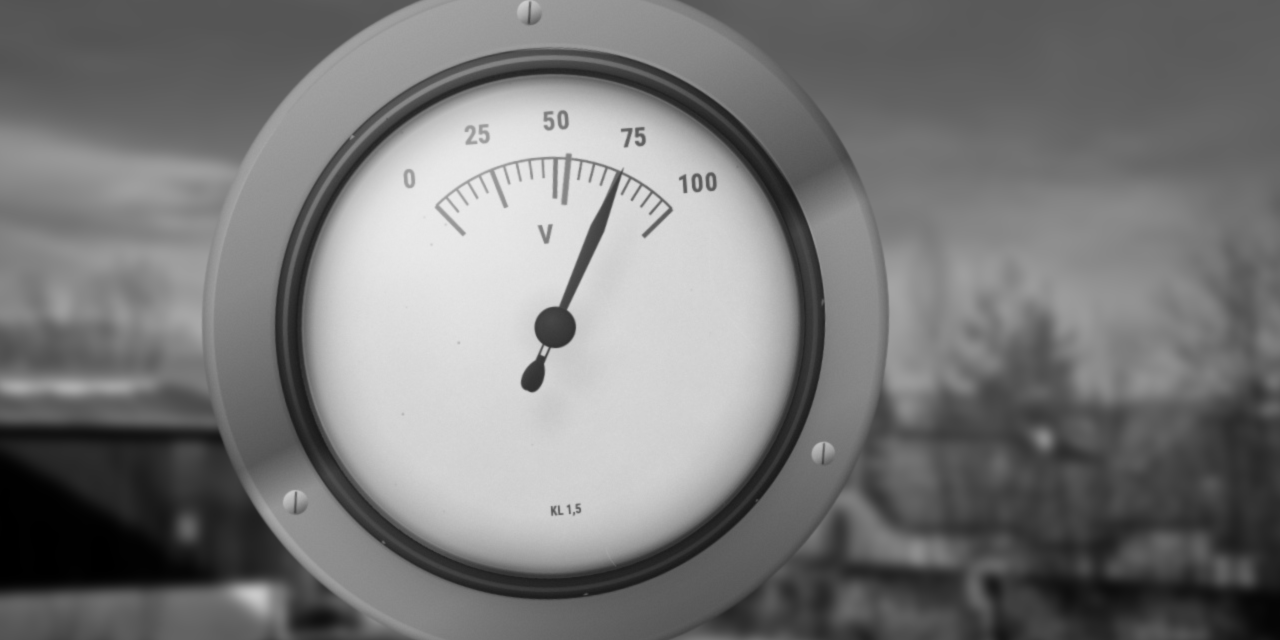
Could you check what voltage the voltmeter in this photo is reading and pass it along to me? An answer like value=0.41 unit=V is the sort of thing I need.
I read value=75 unit=V
